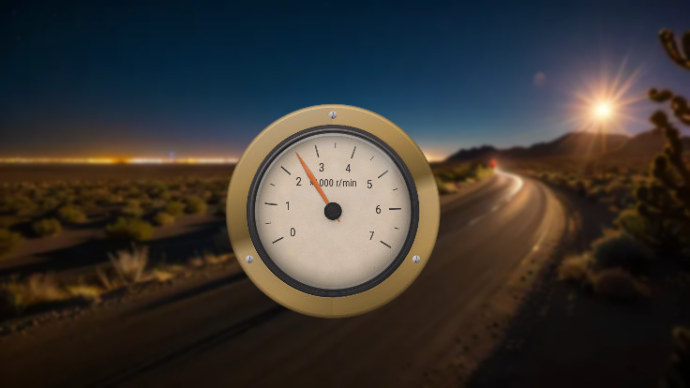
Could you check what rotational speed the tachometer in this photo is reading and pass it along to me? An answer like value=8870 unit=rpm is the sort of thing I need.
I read value=2500 unit=rpm
